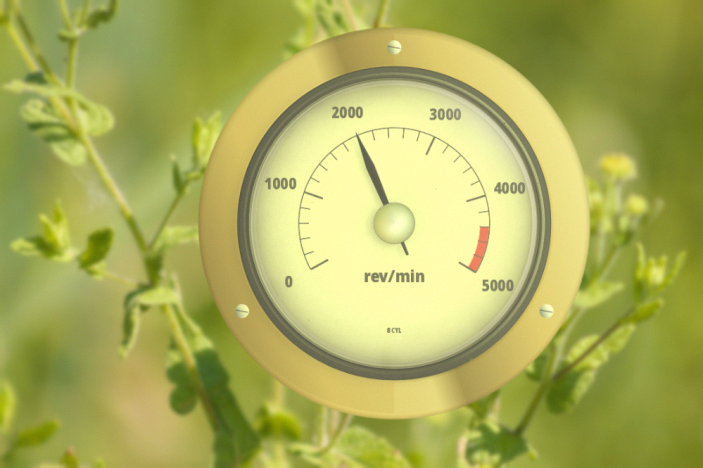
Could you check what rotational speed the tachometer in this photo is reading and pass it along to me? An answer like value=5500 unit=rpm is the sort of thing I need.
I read value=2000 unit=rpm
